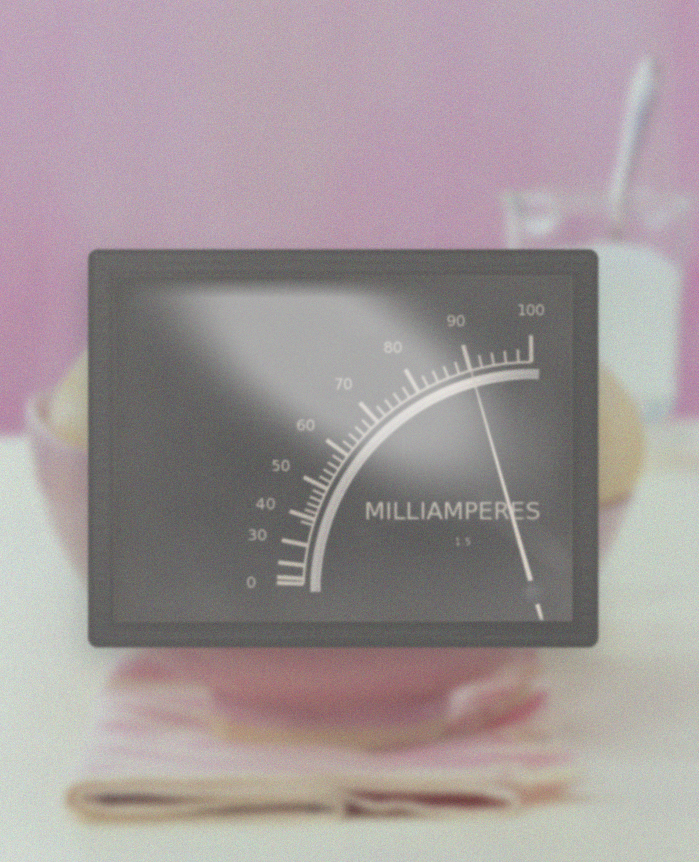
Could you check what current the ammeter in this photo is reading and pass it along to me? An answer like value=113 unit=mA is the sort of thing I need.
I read value=90 unit=mA
